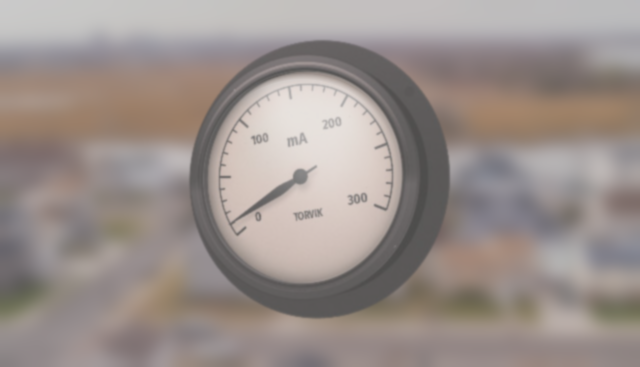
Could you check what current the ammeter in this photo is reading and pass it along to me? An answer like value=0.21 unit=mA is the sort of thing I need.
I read value=10 unit=mA
